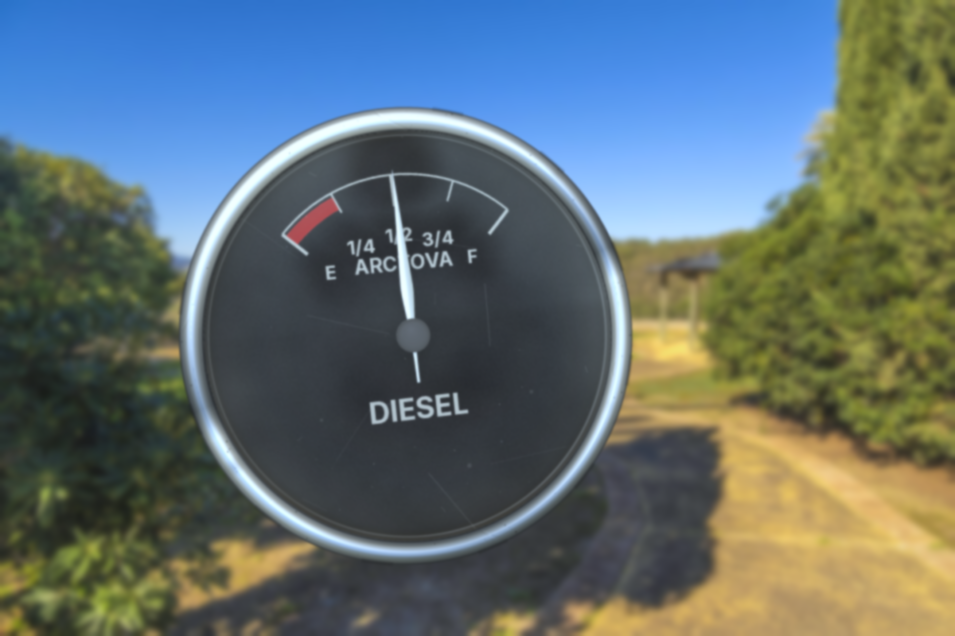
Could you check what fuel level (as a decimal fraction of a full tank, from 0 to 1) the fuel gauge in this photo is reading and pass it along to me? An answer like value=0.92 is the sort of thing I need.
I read value=0.5
